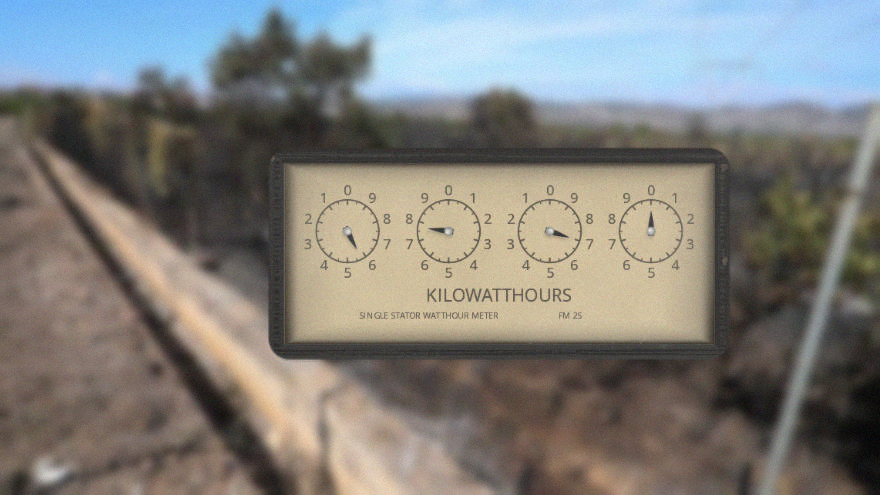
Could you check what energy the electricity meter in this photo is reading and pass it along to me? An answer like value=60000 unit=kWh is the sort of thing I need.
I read value=5770 unit=kWh
